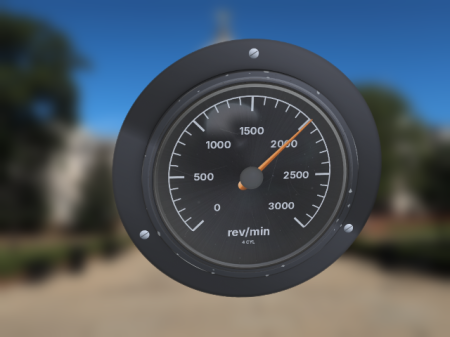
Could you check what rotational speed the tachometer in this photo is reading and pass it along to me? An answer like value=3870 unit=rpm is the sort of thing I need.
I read value=2000 unit=rpm
